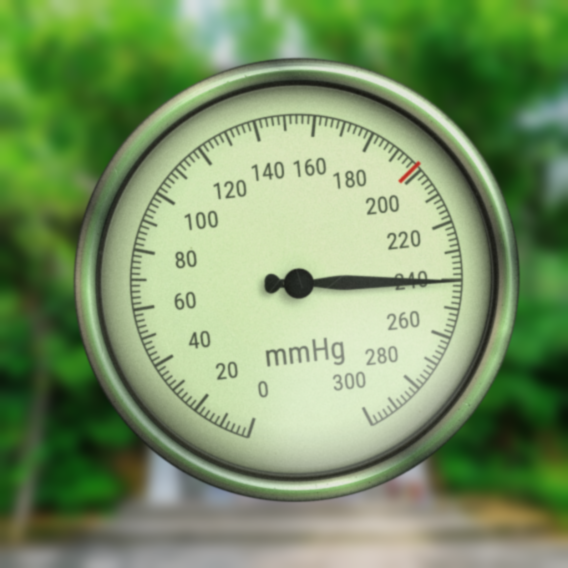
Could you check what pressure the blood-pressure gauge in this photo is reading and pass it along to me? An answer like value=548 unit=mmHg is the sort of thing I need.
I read value=240 unit=mmHg
